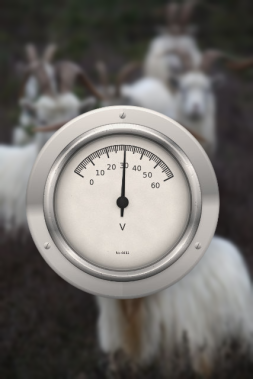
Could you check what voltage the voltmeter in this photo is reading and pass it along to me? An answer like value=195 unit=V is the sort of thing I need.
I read value=30 unit=V
